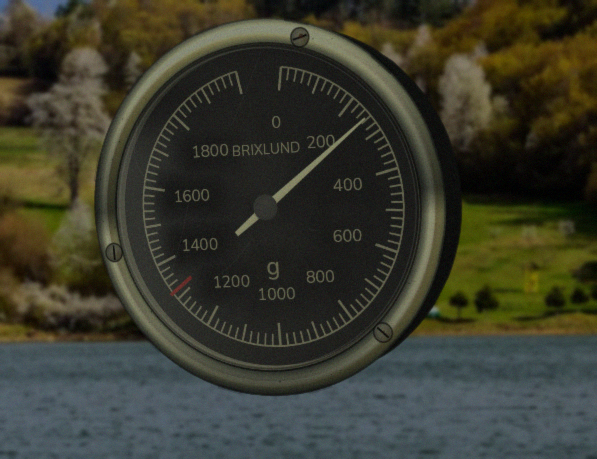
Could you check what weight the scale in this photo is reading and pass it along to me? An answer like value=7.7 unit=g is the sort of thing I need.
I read value=260 unit=g
